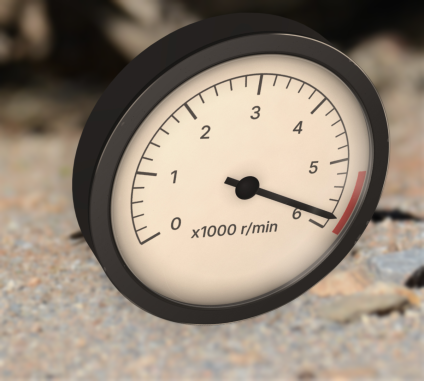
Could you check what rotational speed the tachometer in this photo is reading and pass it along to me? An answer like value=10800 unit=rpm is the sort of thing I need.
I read value=5800 unit=rpm
